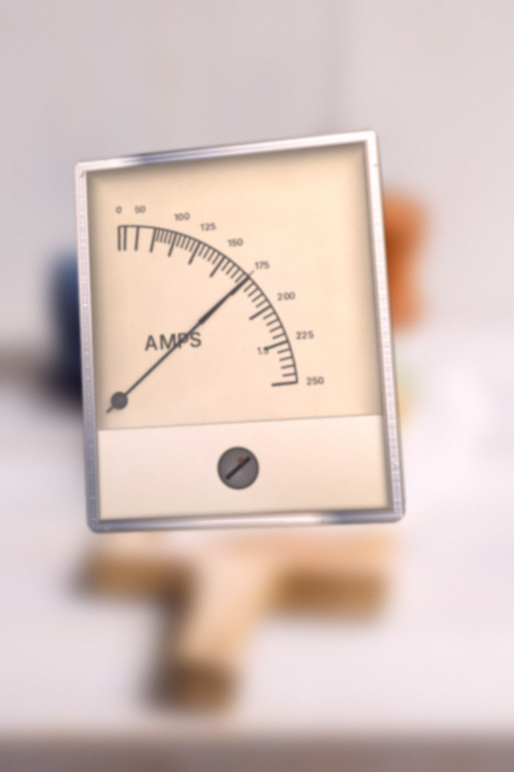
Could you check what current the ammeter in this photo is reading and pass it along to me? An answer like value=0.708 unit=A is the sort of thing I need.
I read value=175 unit=A
